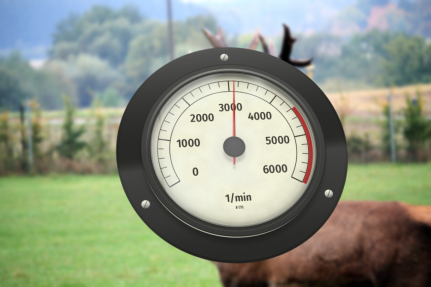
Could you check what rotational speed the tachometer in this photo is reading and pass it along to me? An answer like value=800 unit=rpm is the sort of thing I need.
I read value=3100 unit=rpm
